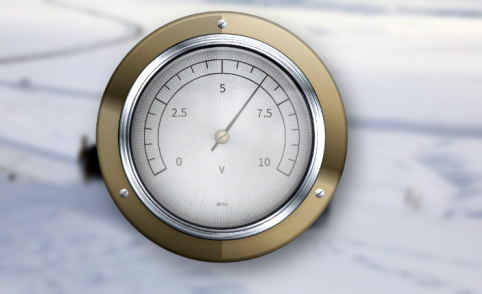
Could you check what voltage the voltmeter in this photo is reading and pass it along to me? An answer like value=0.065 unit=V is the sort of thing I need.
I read value=6.5 unit=V
